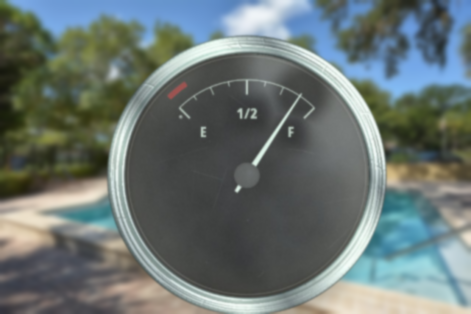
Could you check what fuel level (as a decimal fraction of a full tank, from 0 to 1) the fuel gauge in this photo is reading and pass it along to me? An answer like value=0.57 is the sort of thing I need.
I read value=0.875
